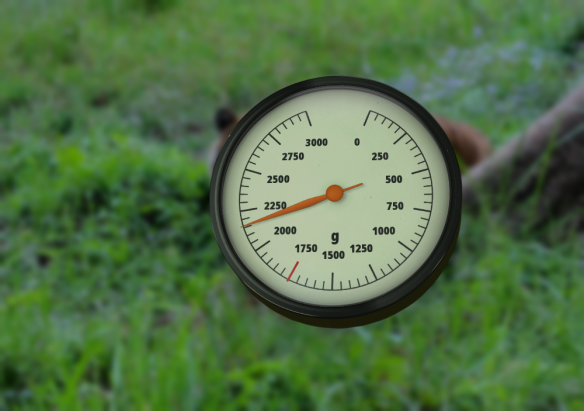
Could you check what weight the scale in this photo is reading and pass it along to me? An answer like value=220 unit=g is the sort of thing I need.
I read value=2150 unit=g
